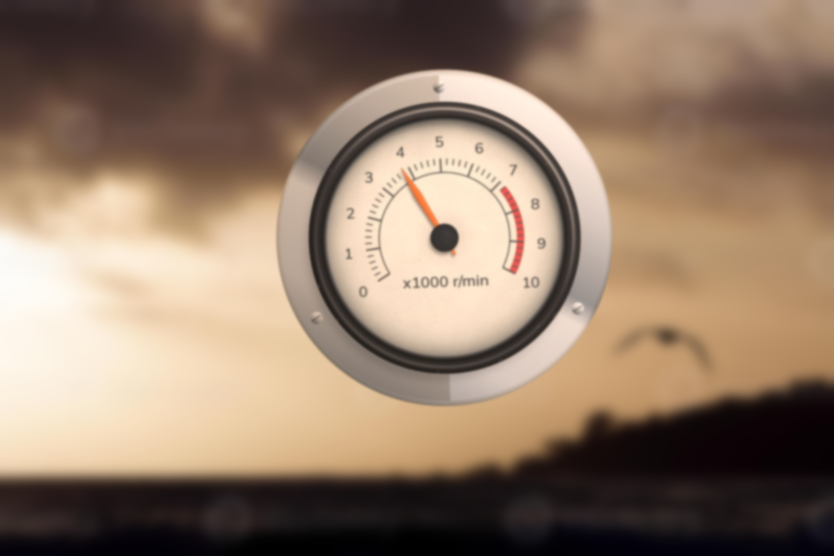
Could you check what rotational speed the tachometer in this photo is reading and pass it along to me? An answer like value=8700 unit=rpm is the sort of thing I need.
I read value=3800 unit=rpm
